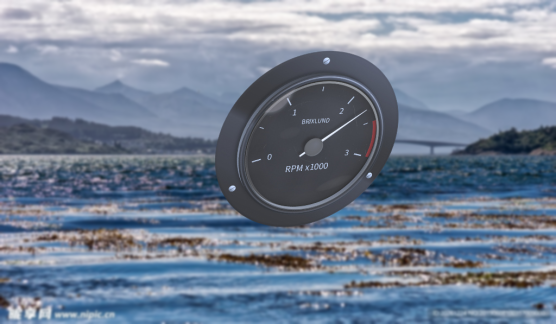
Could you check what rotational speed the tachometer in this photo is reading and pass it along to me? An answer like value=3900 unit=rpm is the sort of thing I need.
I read value=2250 unit=rpm
